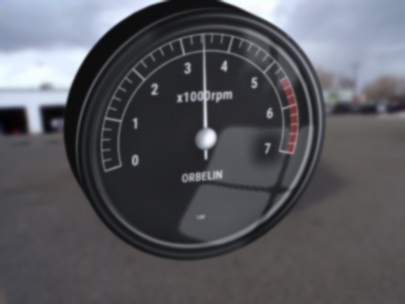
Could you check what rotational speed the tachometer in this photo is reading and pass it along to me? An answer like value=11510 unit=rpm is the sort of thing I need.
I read value=3400 unit=rpm
